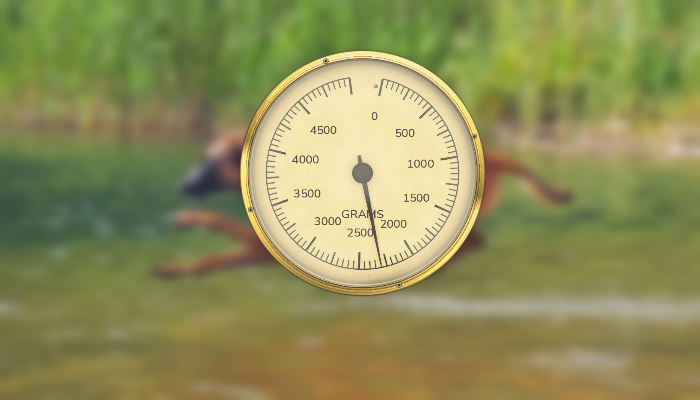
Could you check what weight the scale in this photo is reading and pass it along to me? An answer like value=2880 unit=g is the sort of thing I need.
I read value=2300 unit=g
